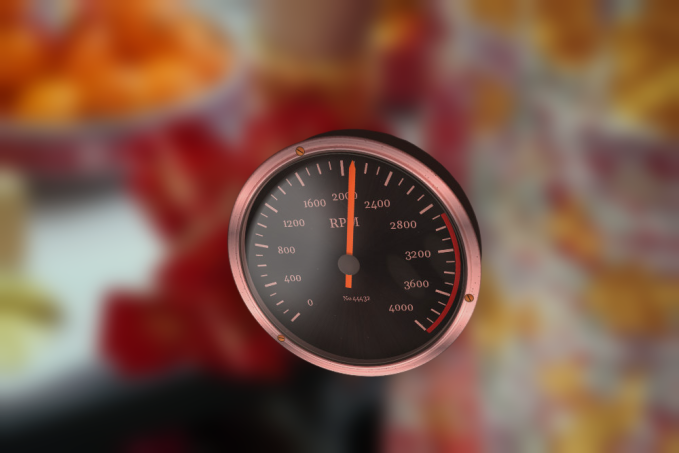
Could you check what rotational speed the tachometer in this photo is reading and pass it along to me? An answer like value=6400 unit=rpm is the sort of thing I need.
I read value=2100 unit=rpm
